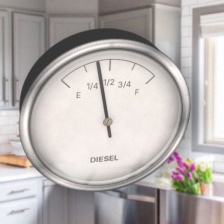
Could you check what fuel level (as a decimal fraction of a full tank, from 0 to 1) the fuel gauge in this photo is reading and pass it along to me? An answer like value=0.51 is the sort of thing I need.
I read value=0.375
